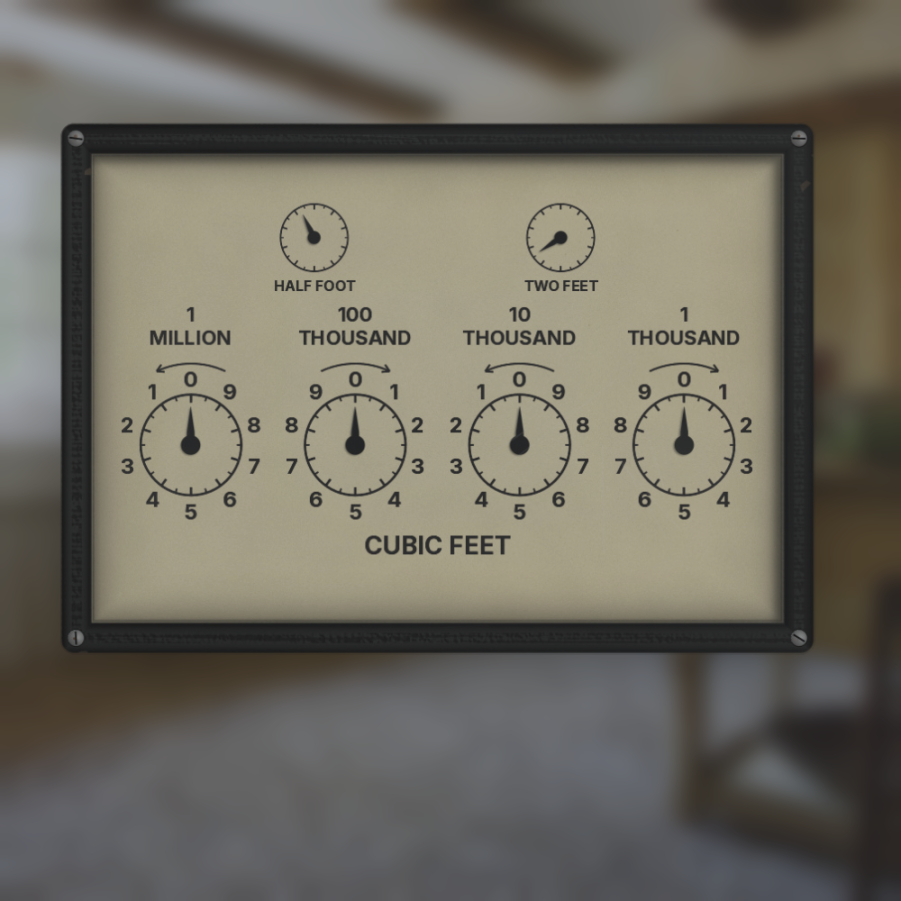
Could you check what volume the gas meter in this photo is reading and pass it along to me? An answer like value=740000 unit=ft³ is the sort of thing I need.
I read value=0 unit=ft³
